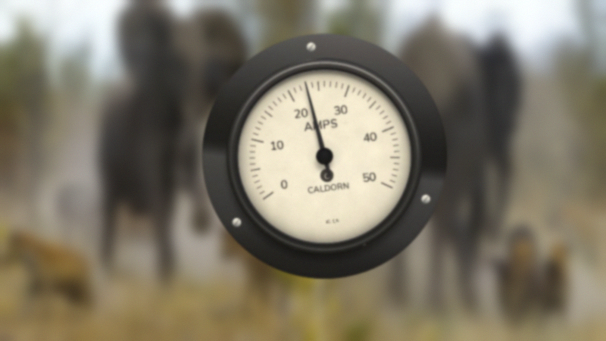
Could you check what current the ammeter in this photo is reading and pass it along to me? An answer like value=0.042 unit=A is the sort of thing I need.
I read value=23 unit=A
